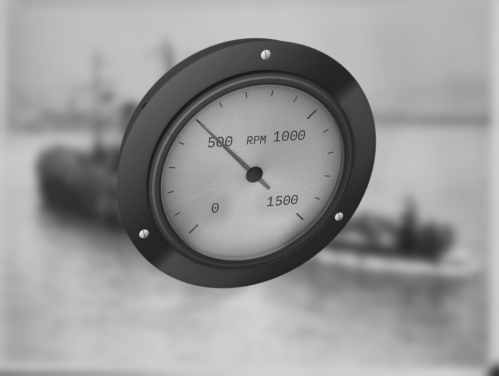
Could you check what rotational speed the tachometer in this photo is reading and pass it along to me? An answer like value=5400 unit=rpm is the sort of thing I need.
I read value=500 unit=rpm
